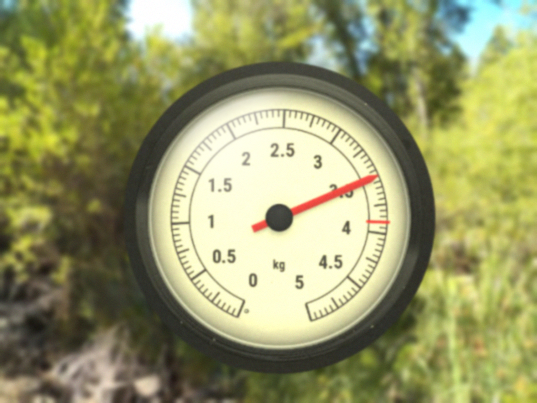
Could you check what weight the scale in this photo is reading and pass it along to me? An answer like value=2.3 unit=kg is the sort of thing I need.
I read value=3.5 unit=kg
